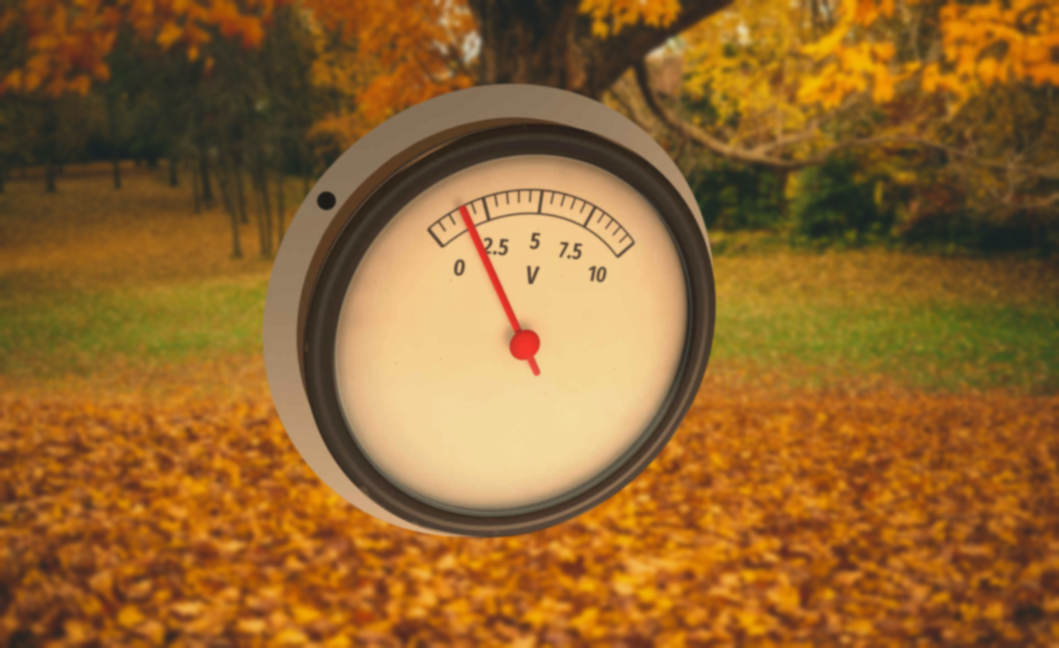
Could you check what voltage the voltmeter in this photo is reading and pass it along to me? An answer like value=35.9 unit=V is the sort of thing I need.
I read value=1.5 unit=V
